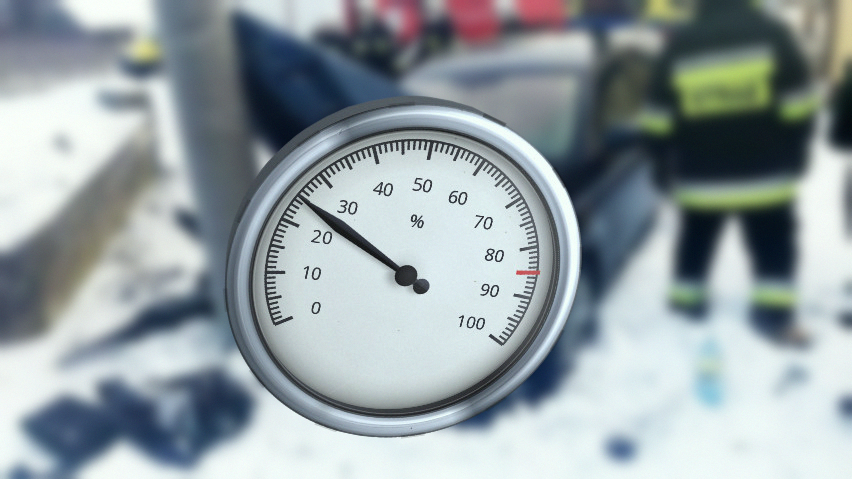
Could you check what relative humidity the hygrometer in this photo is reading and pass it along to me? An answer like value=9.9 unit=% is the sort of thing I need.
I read value=25 unit=%
